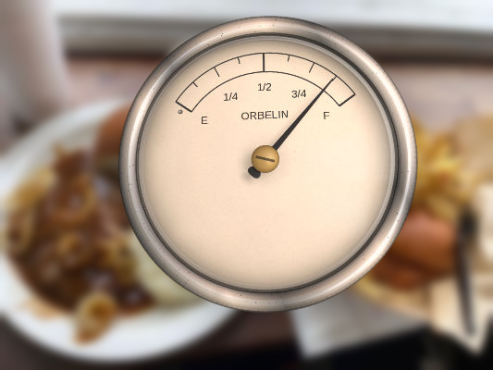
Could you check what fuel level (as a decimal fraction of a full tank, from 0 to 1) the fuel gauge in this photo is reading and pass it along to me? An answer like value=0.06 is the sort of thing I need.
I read value=0.875
